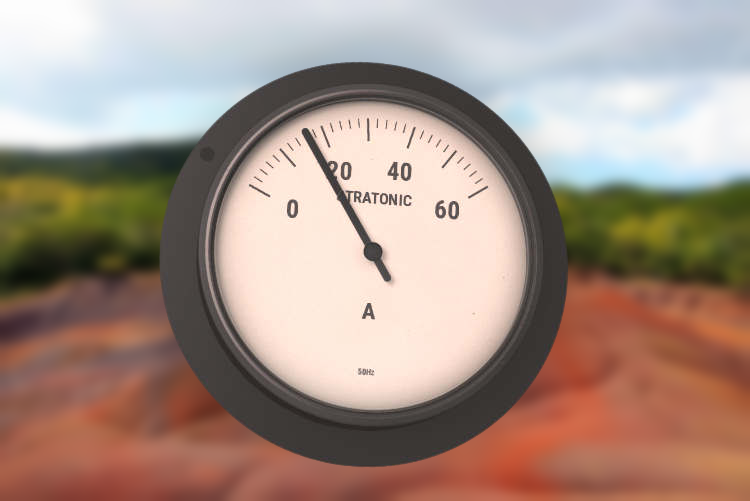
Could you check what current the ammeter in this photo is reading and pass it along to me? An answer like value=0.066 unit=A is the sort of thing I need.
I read value=16 unit=A
